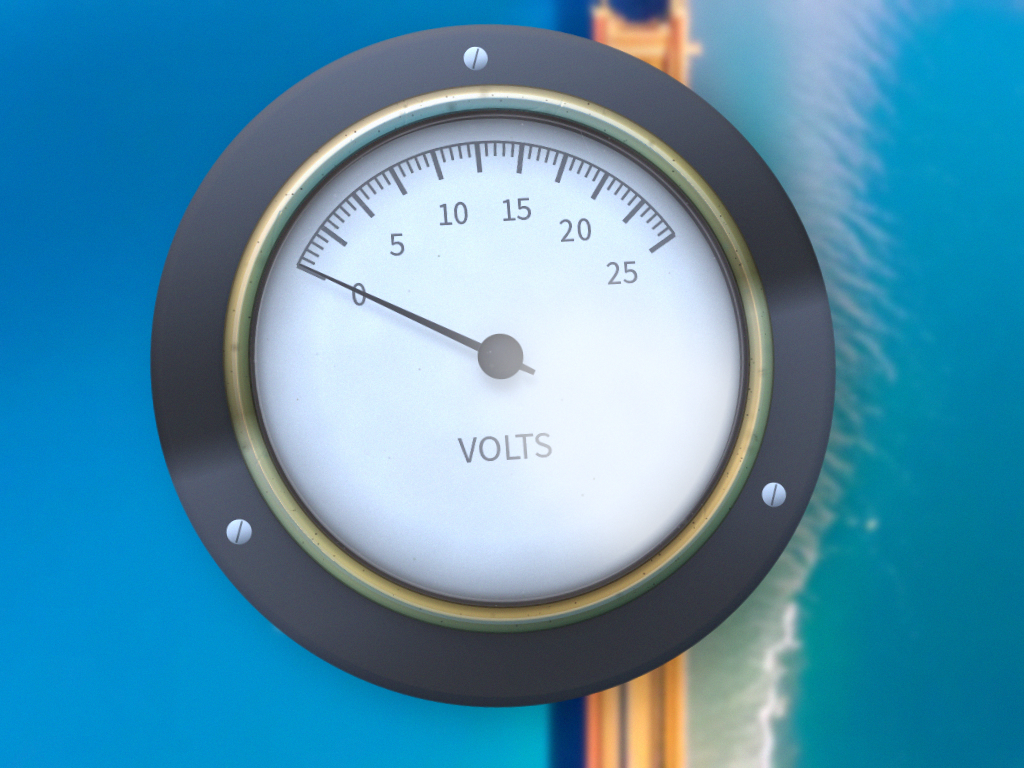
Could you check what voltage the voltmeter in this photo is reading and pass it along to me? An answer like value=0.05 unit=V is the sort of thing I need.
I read value=0 unit=V
